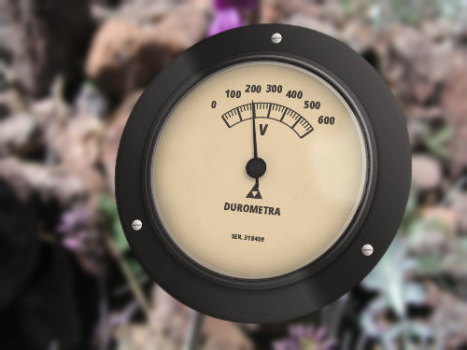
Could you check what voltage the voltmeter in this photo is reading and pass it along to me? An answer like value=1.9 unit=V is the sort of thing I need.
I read value=200 unit=V
